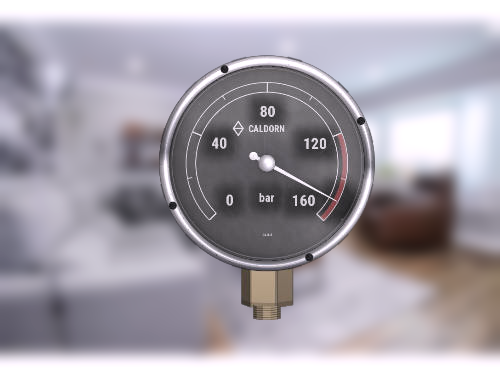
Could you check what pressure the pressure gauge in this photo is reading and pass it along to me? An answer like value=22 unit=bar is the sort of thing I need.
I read value=150 unit=bar
